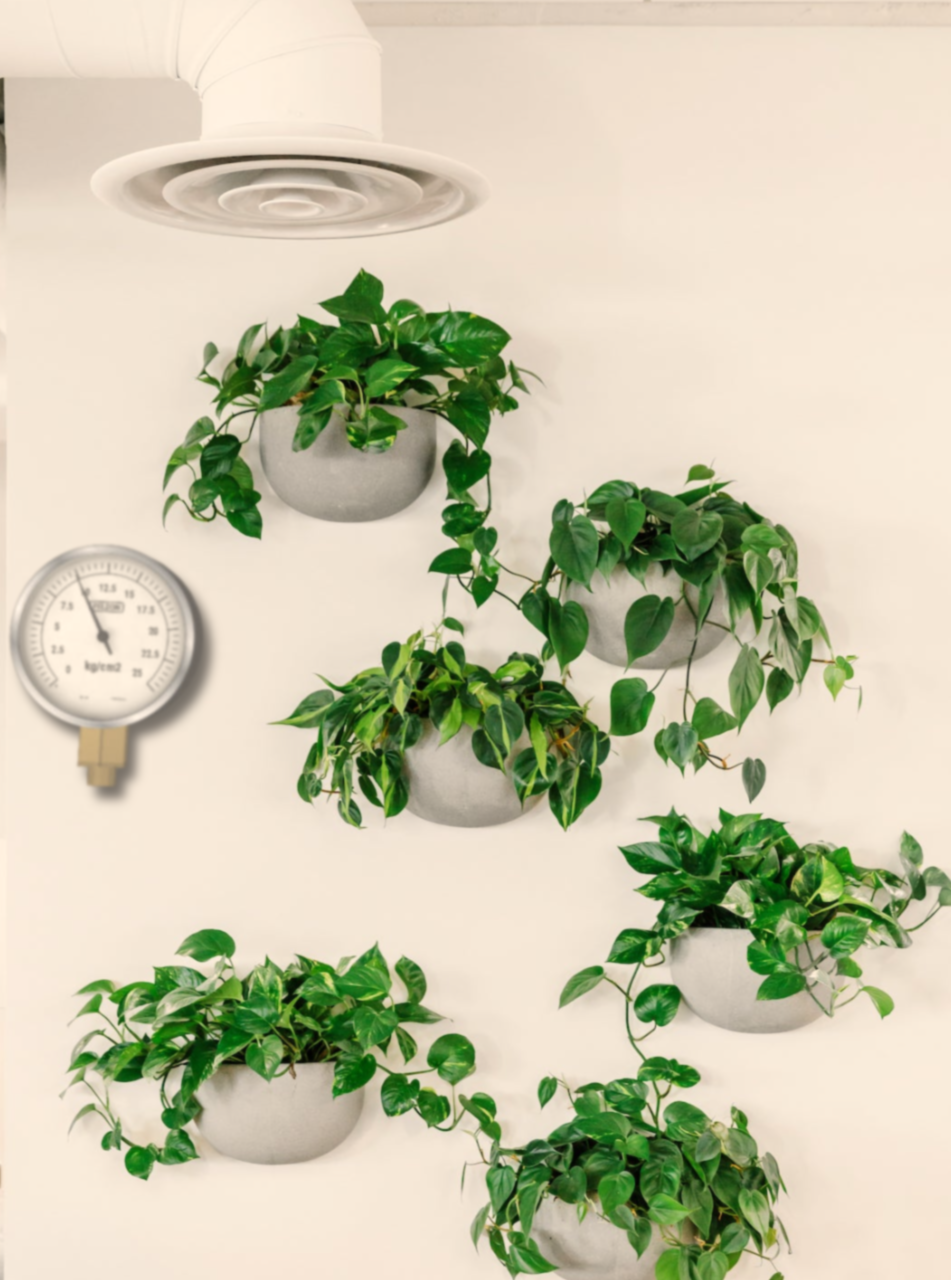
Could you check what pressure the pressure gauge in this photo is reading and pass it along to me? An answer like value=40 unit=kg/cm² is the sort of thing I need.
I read value=10 unit=kg/cm²
